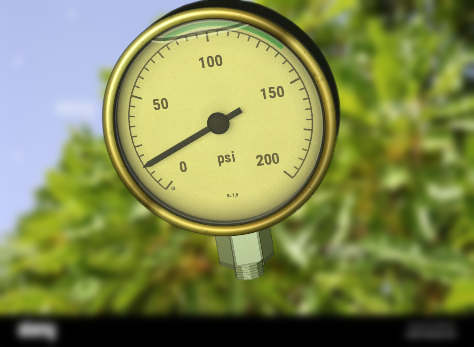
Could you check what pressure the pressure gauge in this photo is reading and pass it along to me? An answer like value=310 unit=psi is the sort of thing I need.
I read value=15 unit=psi
